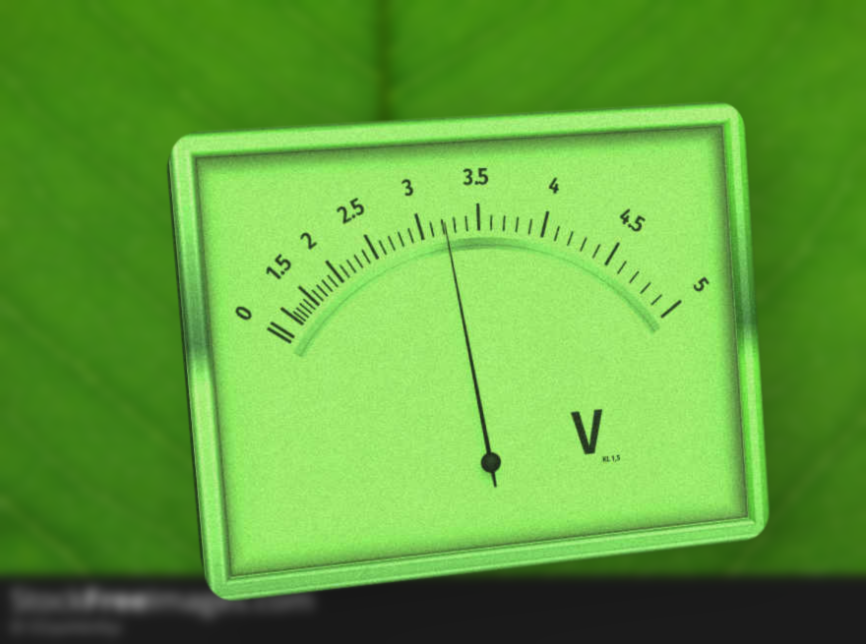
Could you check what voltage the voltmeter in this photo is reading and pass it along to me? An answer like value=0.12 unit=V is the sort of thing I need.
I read value=3.2 unit=V
